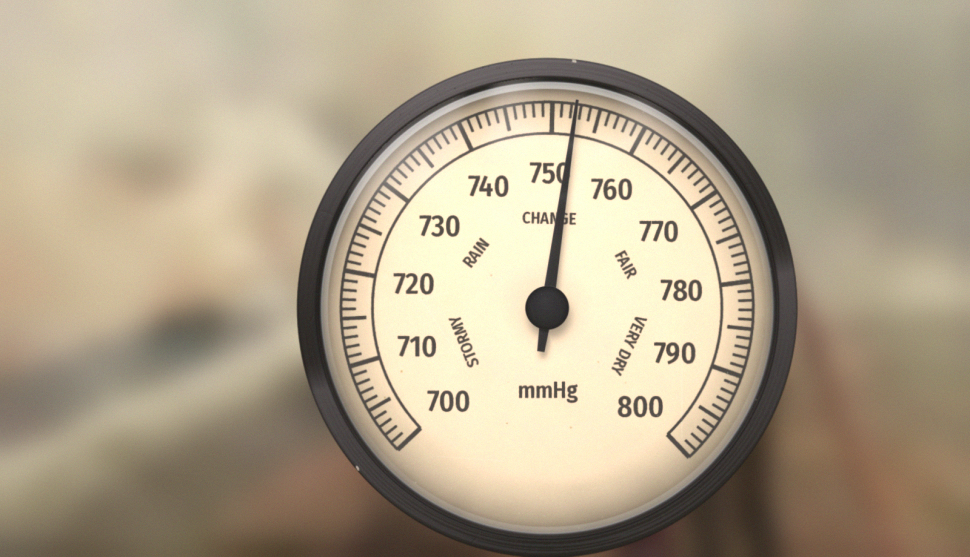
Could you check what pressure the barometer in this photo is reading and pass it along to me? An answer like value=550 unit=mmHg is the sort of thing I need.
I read value=752.5 unit=mmHg
